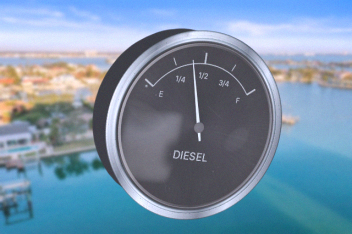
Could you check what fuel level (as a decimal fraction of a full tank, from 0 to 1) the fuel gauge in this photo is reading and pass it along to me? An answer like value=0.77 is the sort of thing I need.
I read value=0.375
